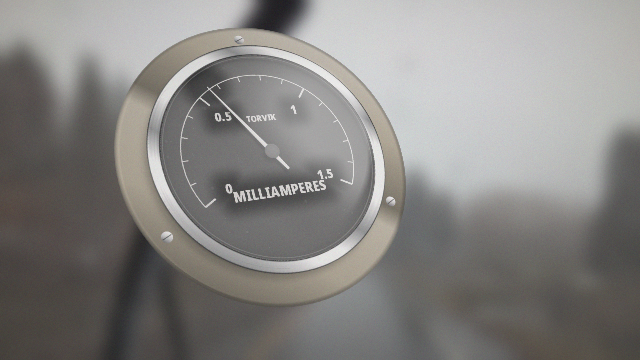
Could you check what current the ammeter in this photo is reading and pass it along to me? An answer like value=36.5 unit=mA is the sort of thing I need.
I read value=0.55 unit=mA
